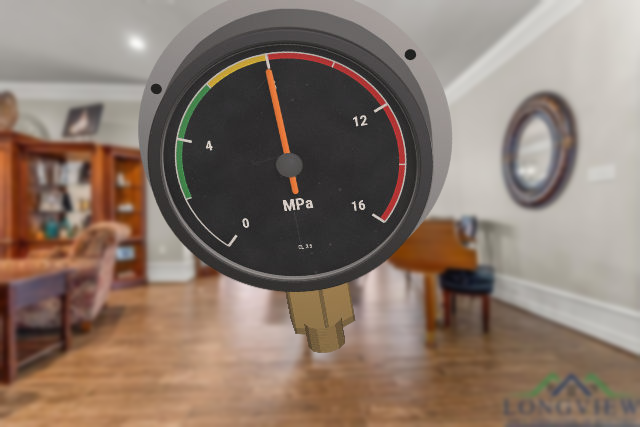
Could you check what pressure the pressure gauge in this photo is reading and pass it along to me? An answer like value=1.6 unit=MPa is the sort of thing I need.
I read value=8 unit=MPa
